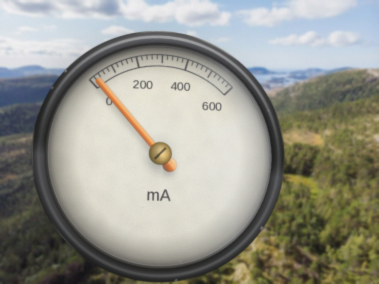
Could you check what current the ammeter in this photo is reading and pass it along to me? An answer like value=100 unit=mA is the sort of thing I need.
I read value=20 unit=mA
